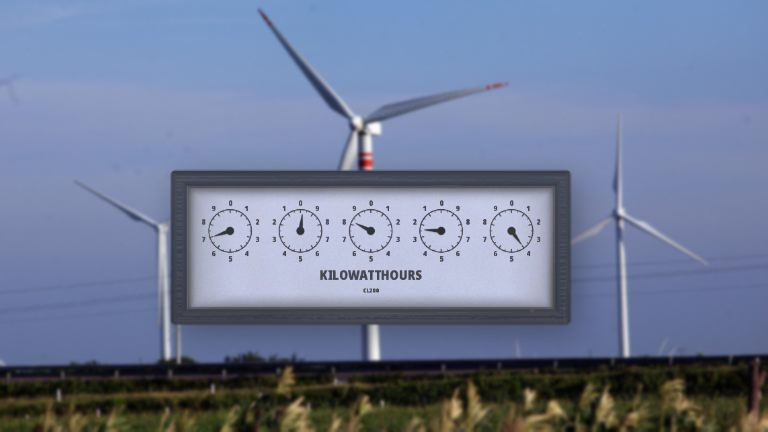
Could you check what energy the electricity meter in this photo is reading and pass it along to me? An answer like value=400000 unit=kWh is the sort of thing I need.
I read value=69824 unit=kWh
